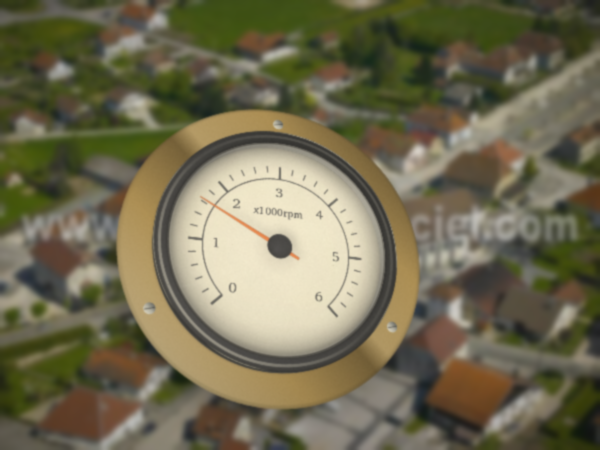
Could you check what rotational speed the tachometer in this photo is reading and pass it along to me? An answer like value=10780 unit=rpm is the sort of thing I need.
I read value=1600 unit=rpm
